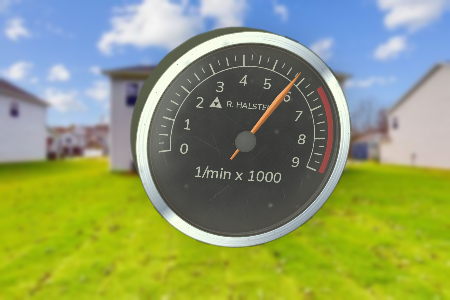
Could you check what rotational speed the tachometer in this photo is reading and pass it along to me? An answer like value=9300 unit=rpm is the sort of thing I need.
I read value=5750 unit=rpm
